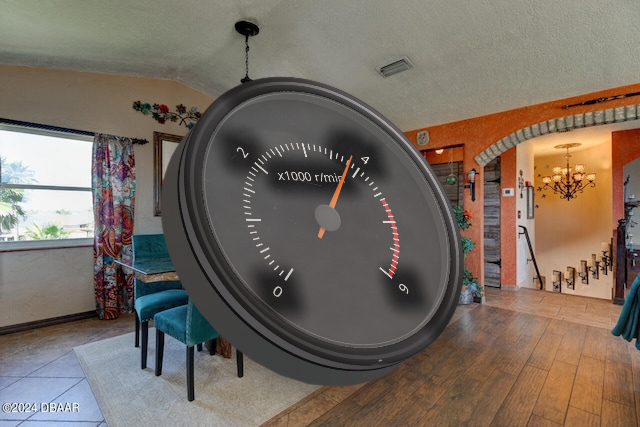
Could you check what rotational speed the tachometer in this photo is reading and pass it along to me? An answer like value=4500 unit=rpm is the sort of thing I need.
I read value=3800 unit=rpm
